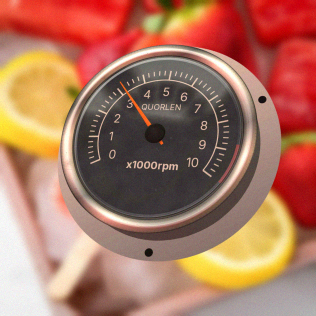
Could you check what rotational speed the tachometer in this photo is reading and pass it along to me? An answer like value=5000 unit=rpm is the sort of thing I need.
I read value=3200 unit=rpm
